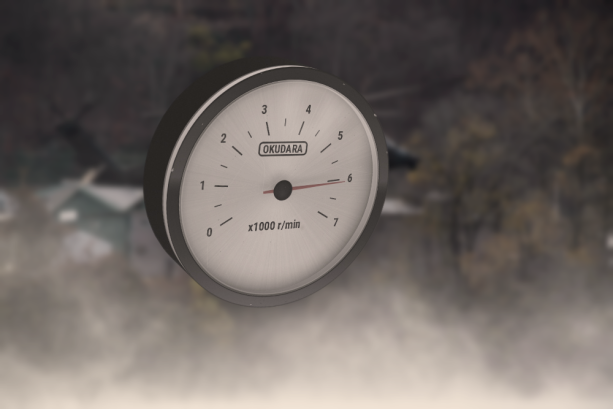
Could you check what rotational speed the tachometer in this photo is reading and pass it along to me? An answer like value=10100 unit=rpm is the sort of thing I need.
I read value=6000 unit=rpm
